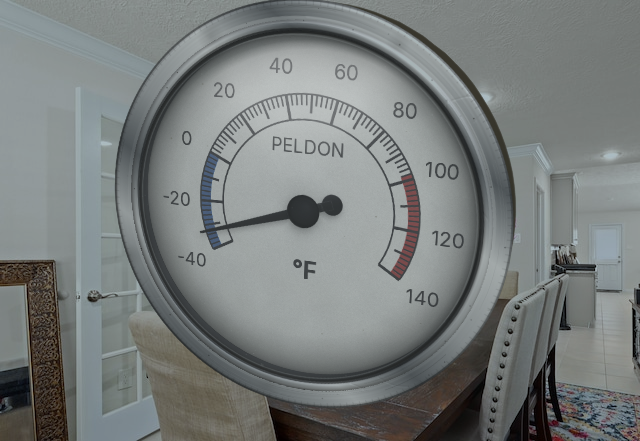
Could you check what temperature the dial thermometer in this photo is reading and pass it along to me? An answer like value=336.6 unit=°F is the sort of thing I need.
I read value=-32 unit=°F
